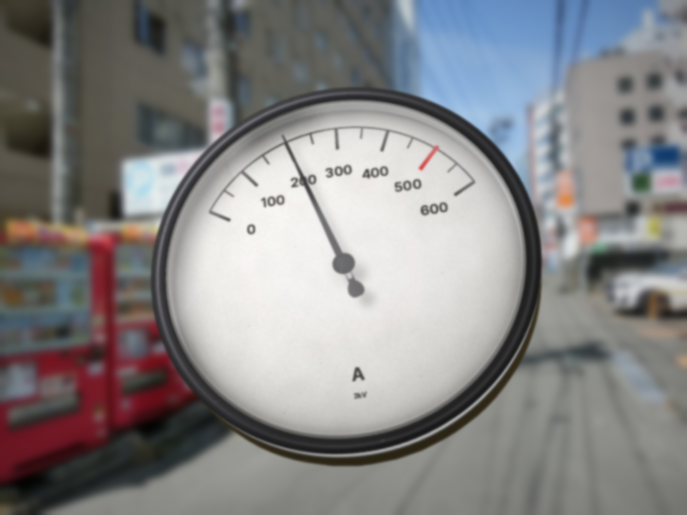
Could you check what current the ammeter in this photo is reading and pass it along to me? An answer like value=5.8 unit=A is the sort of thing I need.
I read value=200 unit=A
